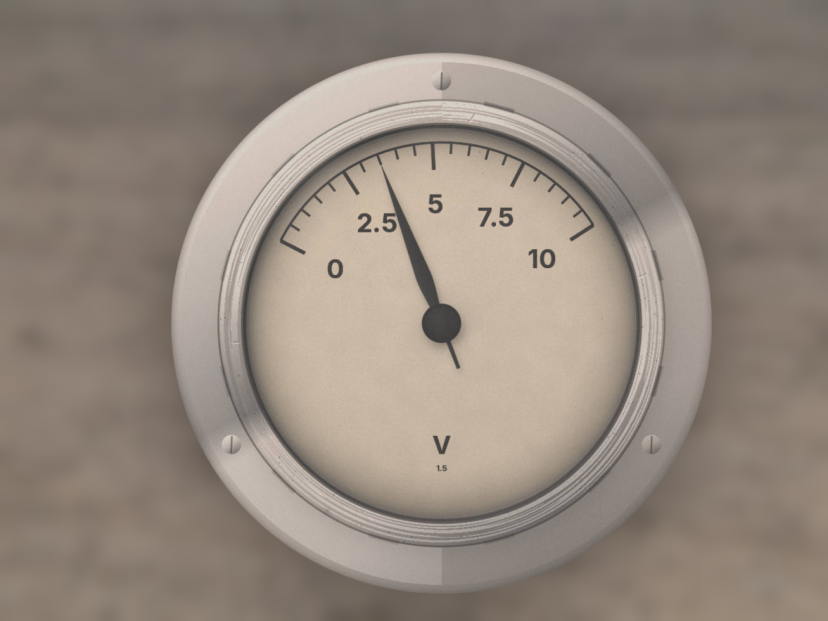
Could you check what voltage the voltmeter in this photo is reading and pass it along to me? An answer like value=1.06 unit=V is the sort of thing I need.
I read value=3.5 unit=V
